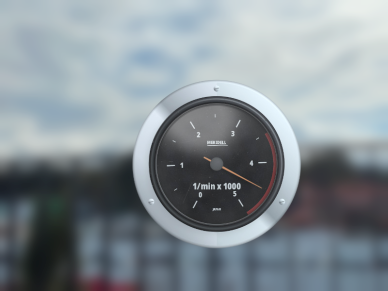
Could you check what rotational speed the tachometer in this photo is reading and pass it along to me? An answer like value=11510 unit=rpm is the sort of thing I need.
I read value=4500 unit=rpm
